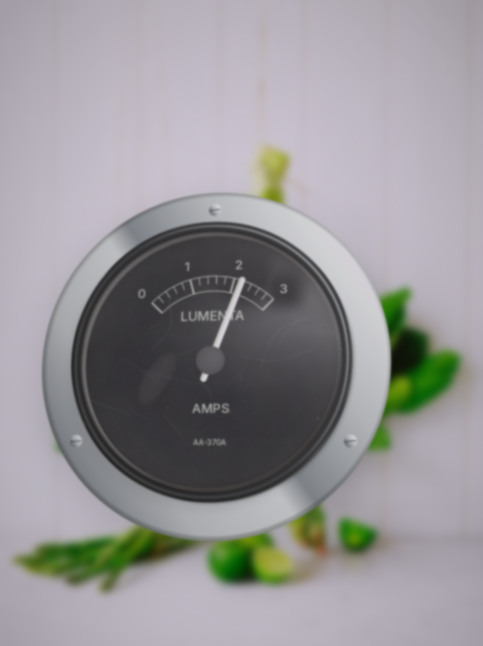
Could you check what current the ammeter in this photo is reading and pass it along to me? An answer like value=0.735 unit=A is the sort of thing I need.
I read value=2.2 unit=A
